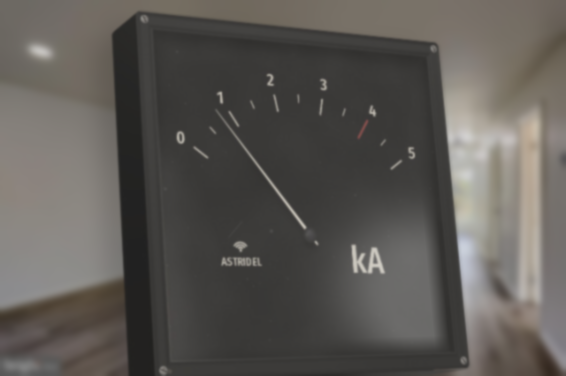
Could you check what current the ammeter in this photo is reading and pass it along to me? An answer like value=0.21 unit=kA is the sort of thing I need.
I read value=0.75 unit=kA
